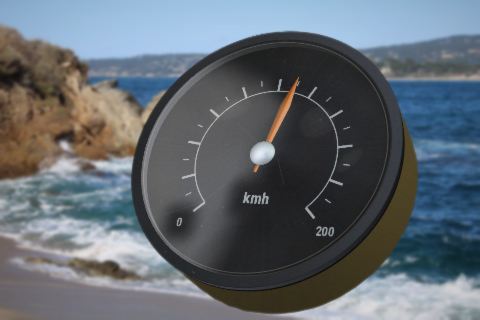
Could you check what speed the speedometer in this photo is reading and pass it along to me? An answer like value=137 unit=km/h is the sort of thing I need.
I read value=110 unit=km/h
